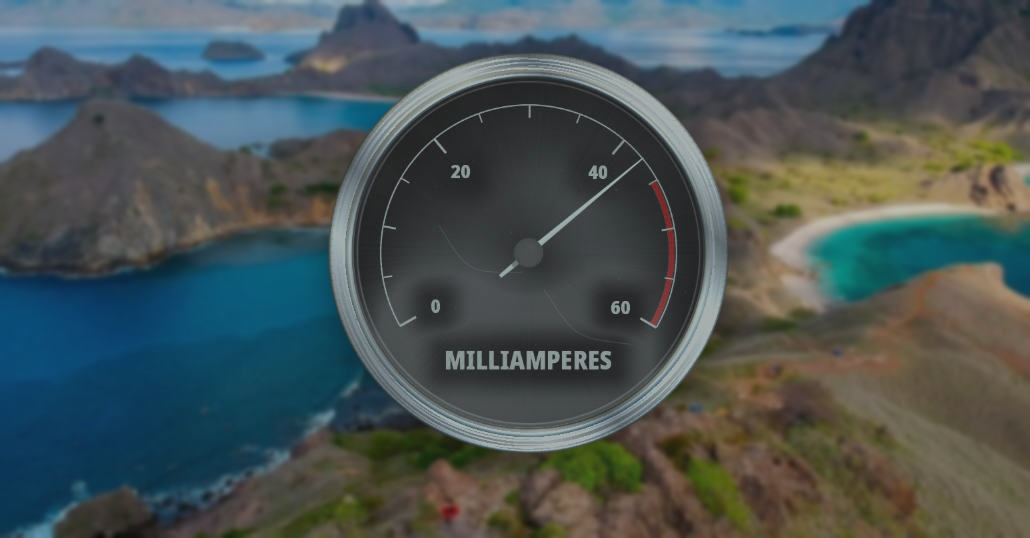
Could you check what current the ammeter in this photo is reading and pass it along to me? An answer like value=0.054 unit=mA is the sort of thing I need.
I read value=42.5 unit=mA
